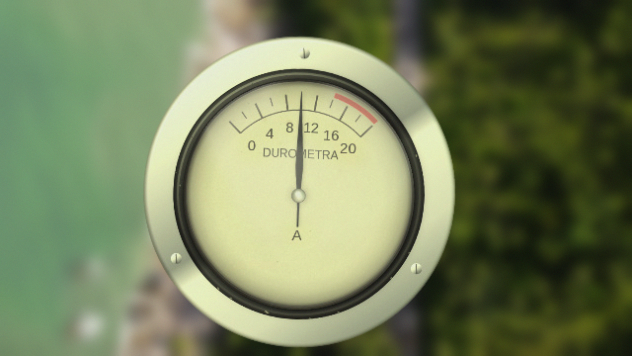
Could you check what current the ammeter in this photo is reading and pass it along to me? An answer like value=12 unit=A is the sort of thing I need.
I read value=10 unit=A
